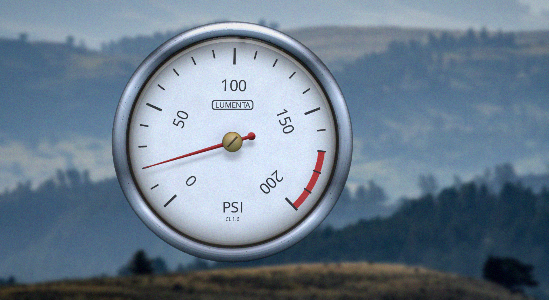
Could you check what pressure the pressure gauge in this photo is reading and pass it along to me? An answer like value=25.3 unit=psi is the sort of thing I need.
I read value=20 unit=psi
